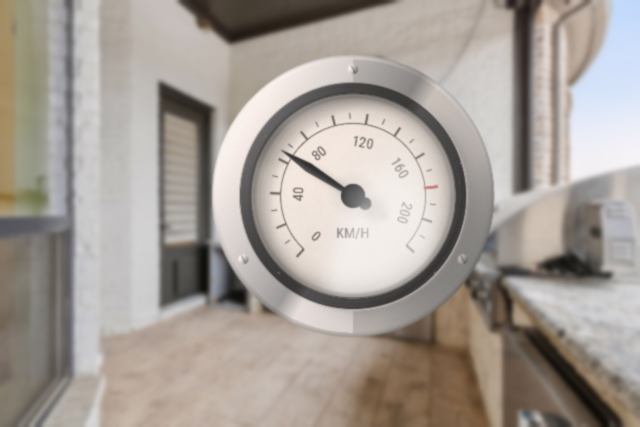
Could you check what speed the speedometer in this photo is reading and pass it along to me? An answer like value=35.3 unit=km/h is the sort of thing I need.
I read value=65 unit=km/h
